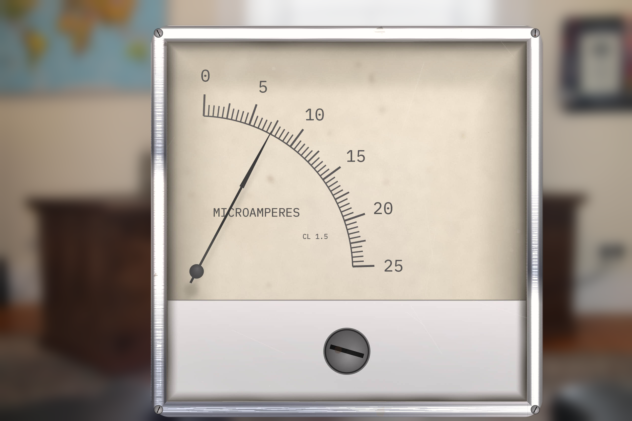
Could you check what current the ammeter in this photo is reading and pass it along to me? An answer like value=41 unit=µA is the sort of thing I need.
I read value=7.5 unit=µA
